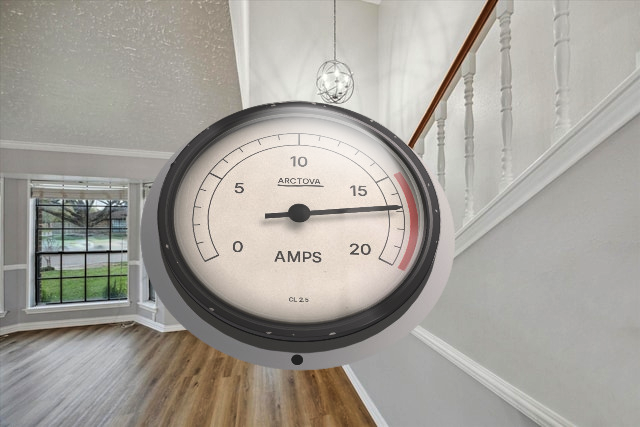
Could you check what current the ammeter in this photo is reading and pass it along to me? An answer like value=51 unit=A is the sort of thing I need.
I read value=17 unit=A
